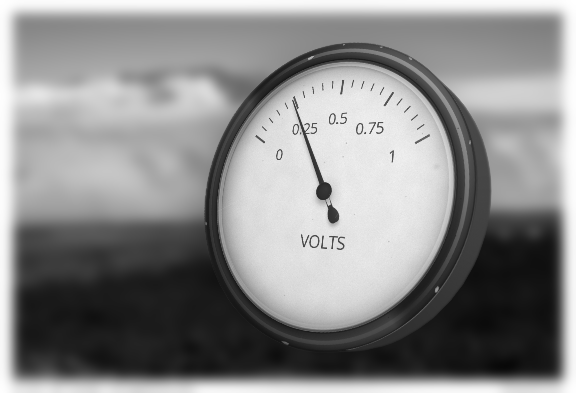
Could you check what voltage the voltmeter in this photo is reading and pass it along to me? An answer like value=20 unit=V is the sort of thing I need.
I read value=0.25 unit=V
